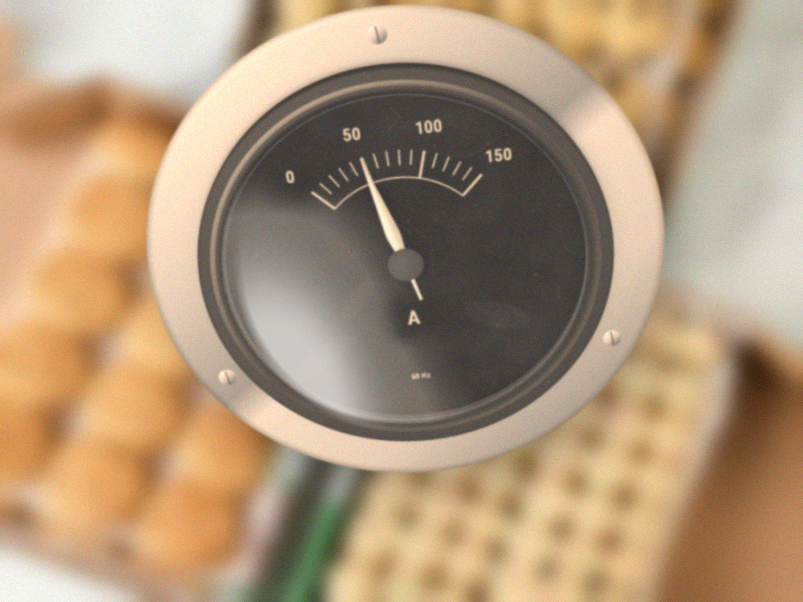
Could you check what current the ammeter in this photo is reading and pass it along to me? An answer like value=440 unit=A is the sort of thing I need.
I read value=50 unit=A
